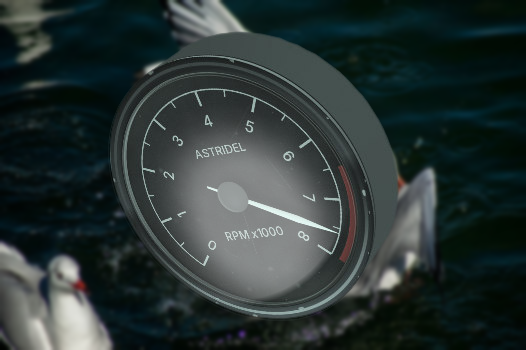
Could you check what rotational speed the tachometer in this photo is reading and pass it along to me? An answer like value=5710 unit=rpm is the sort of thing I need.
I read value=7500 unit=rpm
